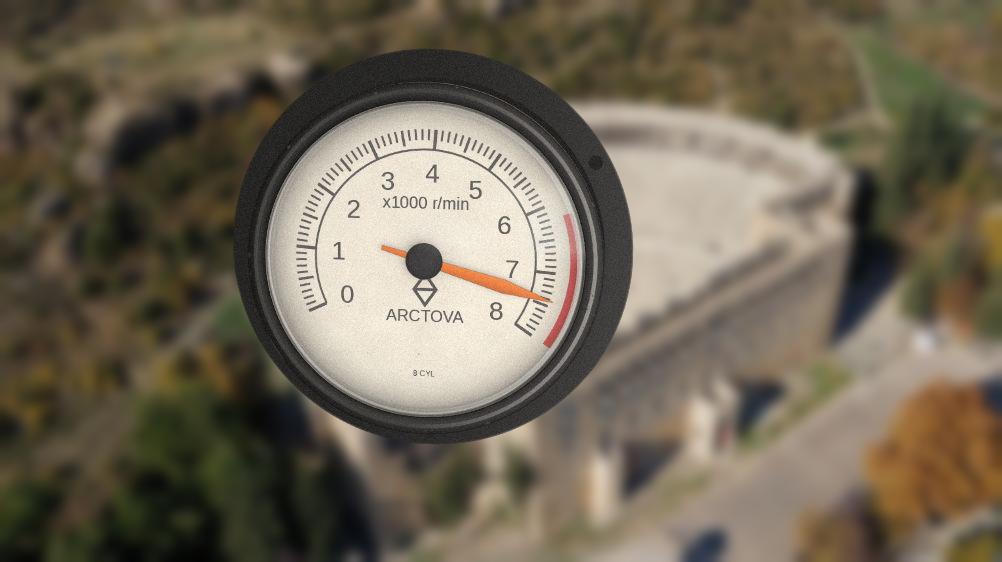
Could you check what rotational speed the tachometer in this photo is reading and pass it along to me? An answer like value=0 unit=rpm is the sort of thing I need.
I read value=7400 unit=rpm
